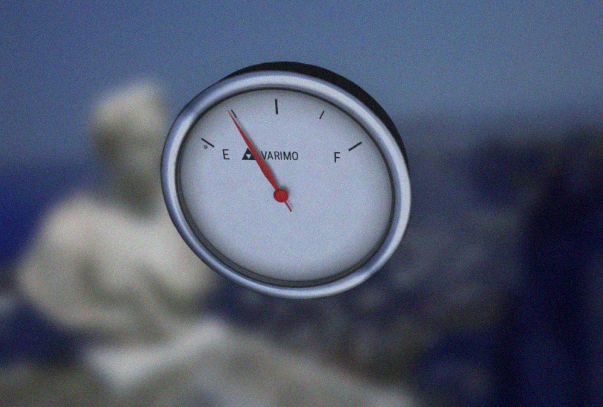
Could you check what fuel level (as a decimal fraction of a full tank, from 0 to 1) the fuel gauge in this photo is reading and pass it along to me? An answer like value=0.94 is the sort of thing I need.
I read value=0.25
